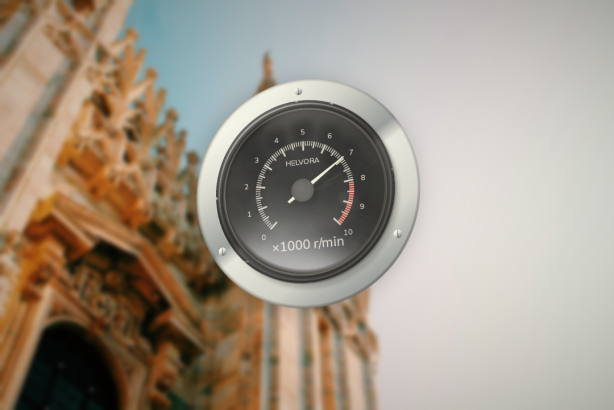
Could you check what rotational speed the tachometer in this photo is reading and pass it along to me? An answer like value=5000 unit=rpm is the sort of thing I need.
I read value=7000 unit=rpm
